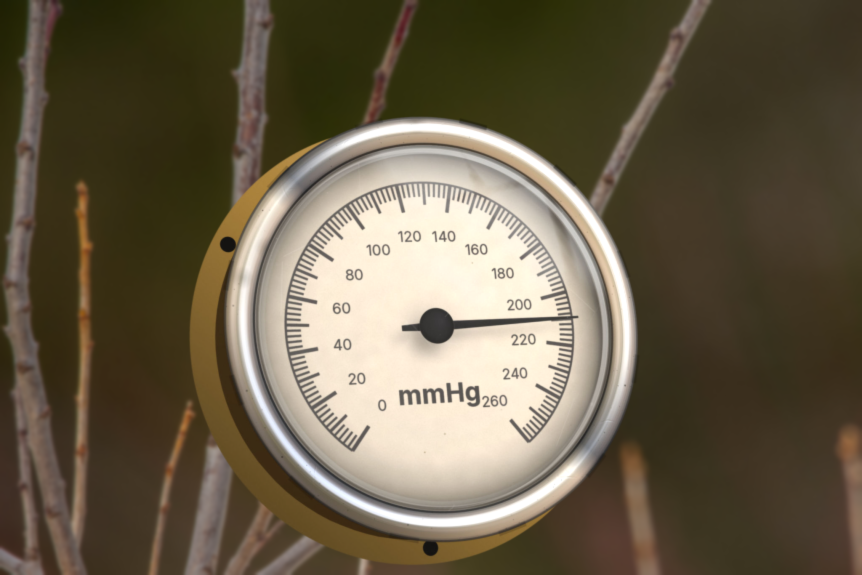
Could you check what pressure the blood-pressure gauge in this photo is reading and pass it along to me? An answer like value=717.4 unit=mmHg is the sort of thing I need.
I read value=210 unit=mmHg
